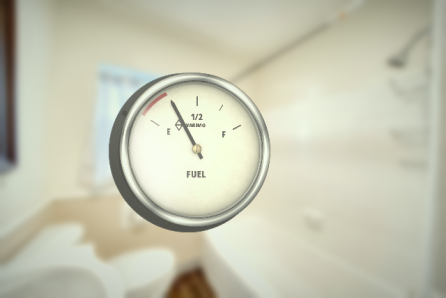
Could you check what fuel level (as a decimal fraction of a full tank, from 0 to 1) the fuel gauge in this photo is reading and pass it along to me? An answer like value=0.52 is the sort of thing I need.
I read value=0.25
